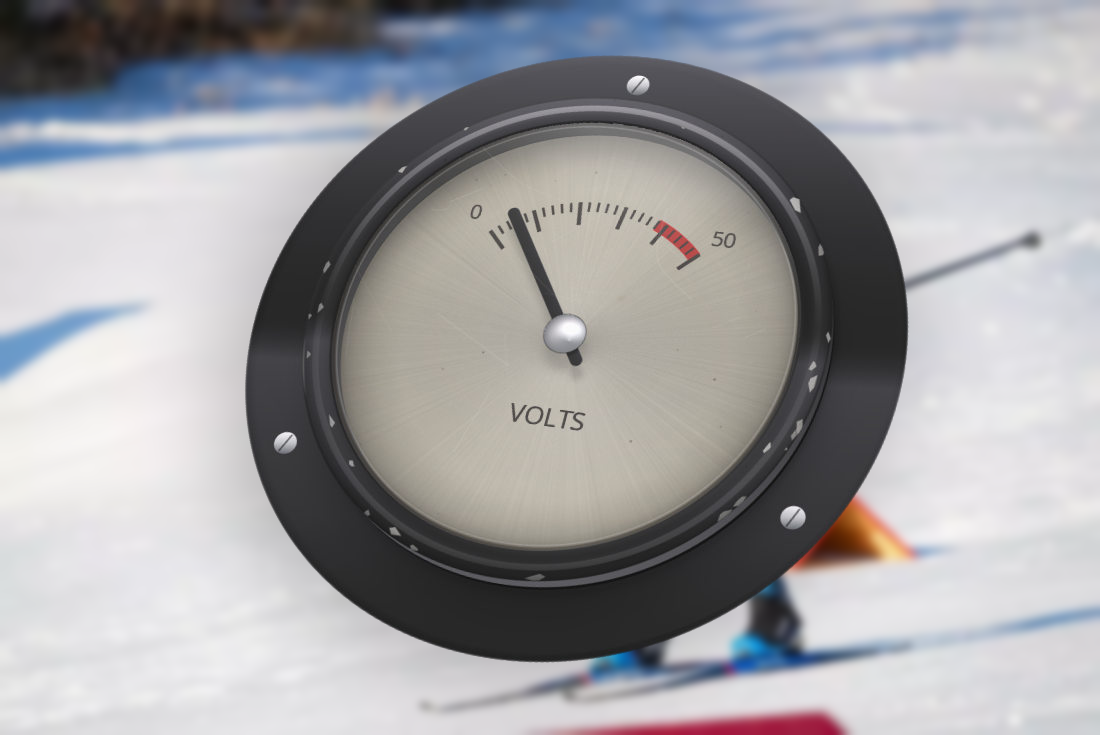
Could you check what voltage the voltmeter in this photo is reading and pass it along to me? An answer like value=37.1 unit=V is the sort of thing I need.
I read value=6 unit=V
